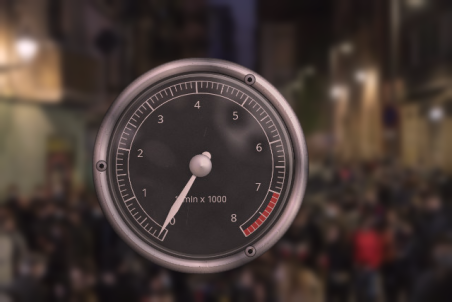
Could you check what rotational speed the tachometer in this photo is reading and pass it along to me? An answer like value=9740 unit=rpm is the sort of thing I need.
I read value=100 unit=rpm
